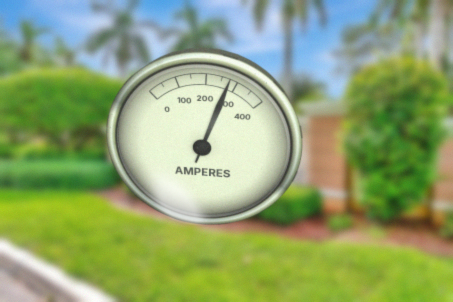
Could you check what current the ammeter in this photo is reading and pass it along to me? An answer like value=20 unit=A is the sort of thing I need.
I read value=275 unit=A
